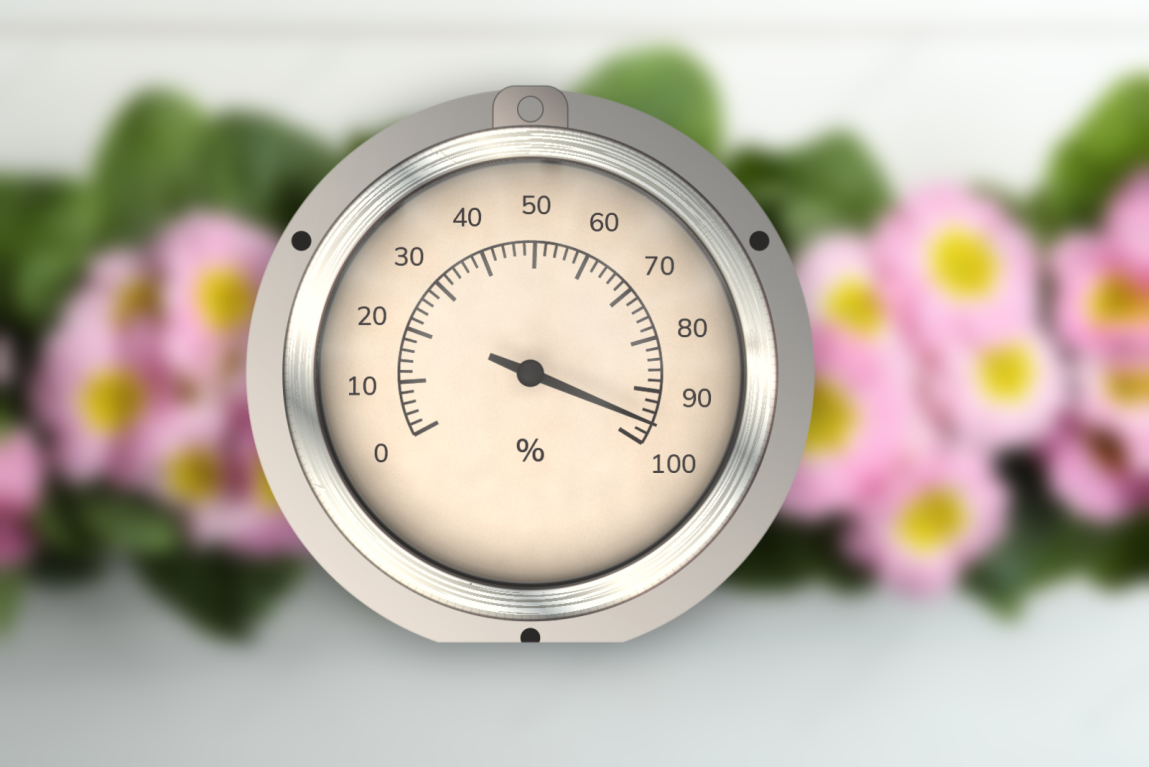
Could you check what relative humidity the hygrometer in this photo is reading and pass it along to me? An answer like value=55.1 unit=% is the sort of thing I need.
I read value=96 unit=%
